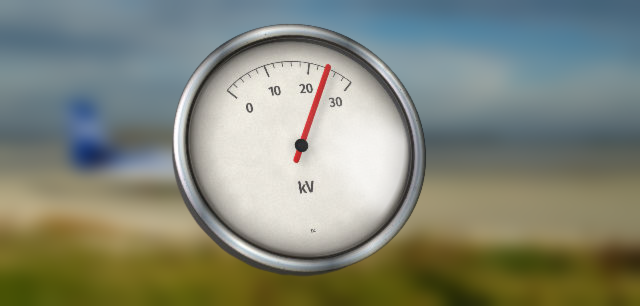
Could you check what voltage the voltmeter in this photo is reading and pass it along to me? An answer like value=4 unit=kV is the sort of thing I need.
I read value=24 unit=kV
